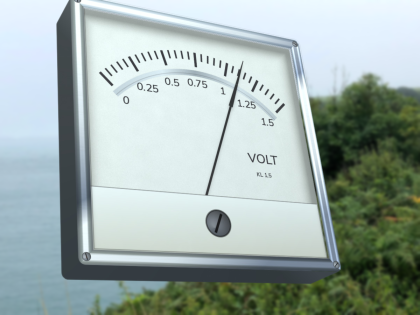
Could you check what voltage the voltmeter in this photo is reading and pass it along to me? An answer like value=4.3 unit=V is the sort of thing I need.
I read value=1.1 unit=V
